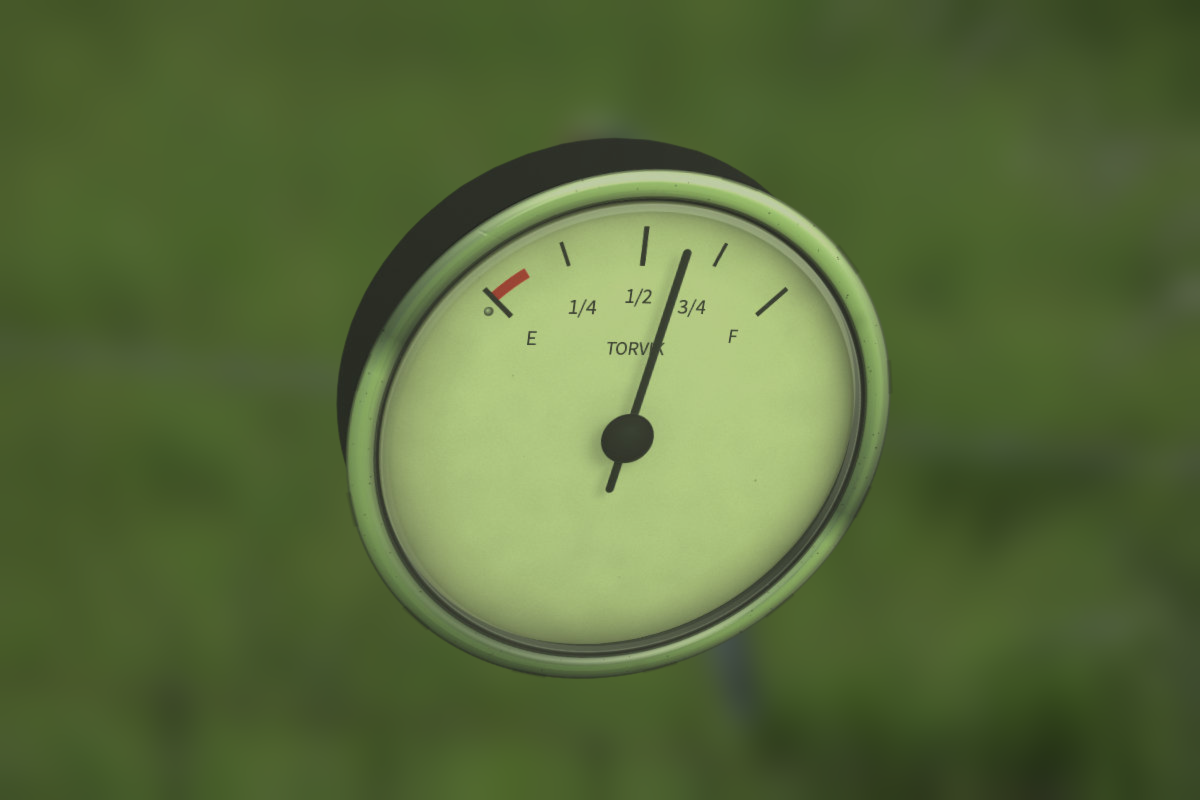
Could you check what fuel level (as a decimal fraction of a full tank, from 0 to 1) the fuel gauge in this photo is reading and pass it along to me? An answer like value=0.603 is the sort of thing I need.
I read value=0.625
